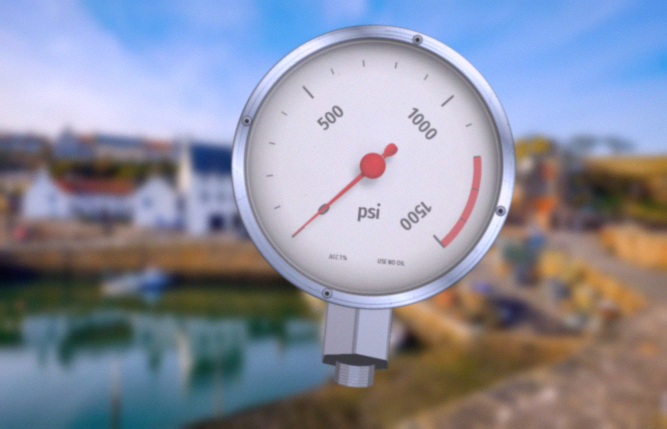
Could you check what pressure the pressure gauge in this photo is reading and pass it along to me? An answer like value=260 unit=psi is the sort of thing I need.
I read value=0 unit=psi
